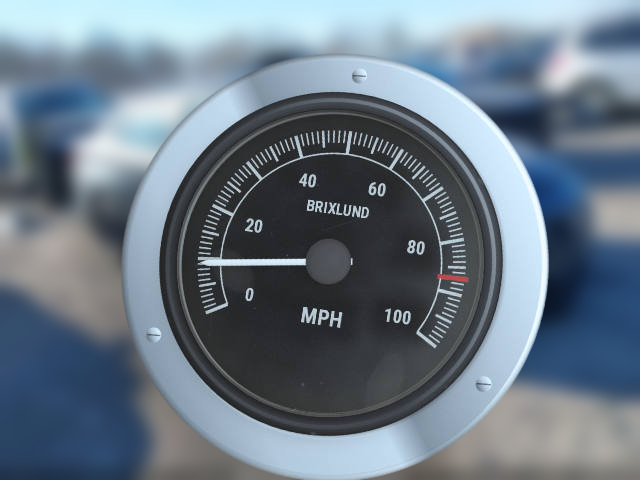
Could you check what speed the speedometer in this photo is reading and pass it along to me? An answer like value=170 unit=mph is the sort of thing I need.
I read value=9 unit=mph
